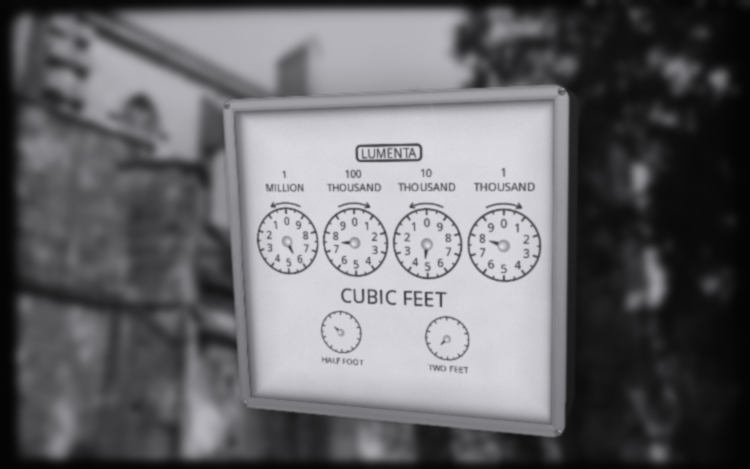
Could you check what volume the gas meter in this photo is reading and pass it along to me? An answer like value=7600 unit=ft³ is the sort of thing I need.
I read value=574800 unit=ft³
